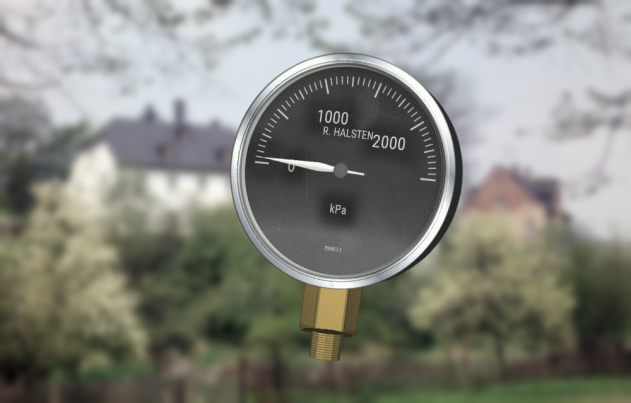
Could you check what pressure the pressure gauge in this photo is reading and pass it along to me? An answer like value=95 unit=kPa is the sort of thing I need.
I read value=50 unit=kPa
